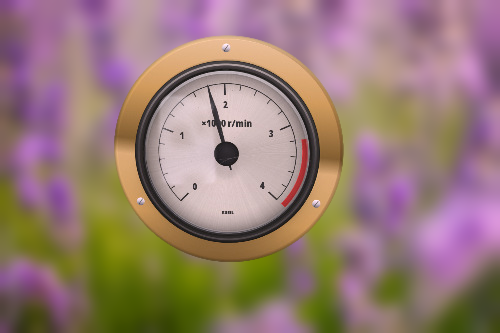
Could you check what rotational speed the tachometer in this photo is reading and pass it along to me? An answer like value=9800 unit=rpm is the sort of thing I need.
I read value=1800 unit=rpm
